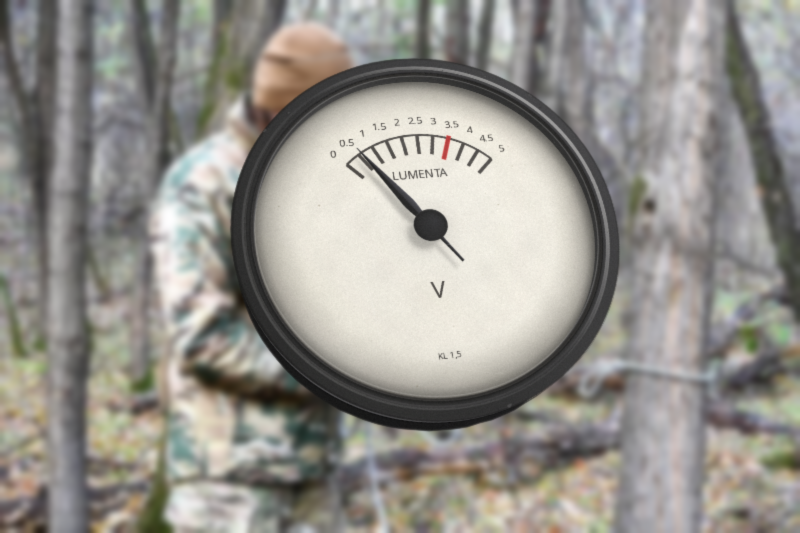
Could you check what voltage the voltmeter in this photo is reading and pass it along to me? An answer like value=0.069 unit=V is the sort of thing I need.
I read value=0.5 unit=V
